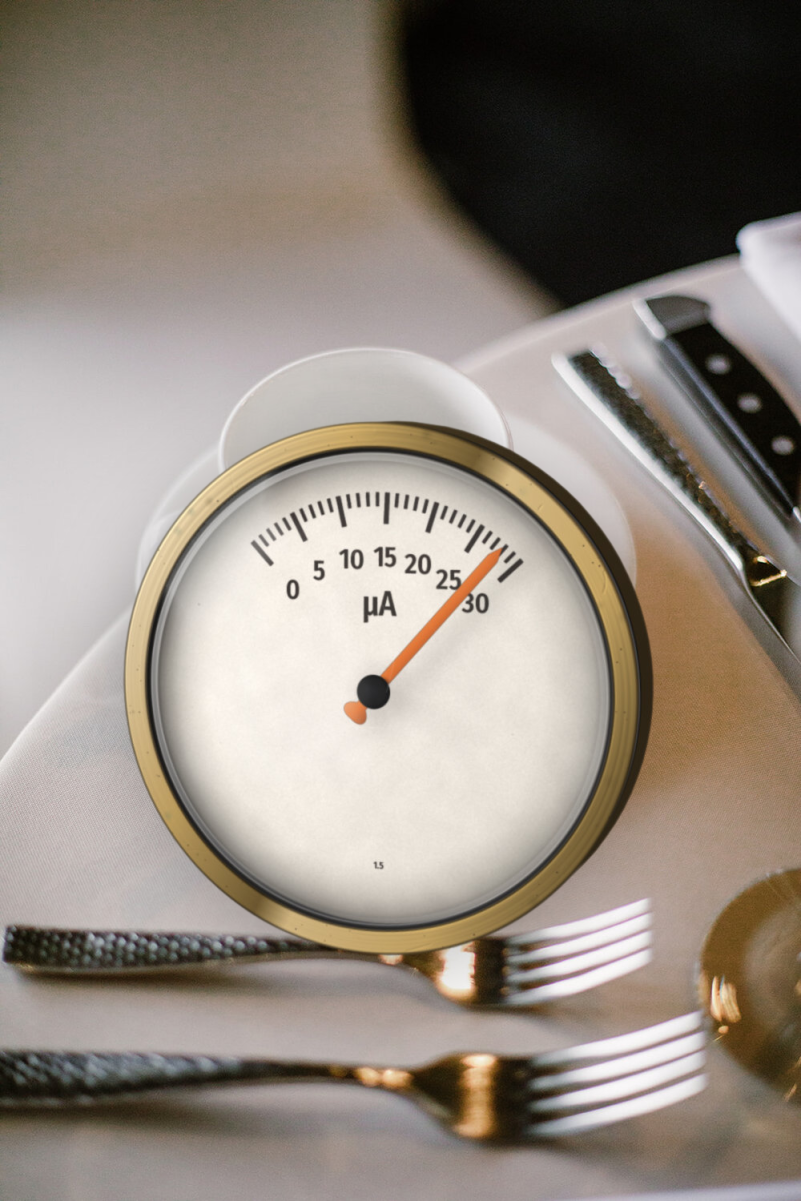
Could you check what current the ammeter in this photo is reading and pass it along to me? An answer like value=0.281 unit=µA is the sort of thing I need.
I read value=28 unit=µA
